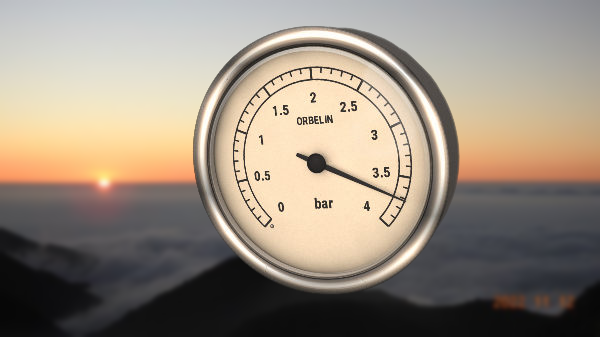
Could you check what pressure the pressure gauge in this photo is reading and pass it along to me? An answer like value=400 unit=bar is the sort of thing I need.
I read value=3.7 unit=bar
